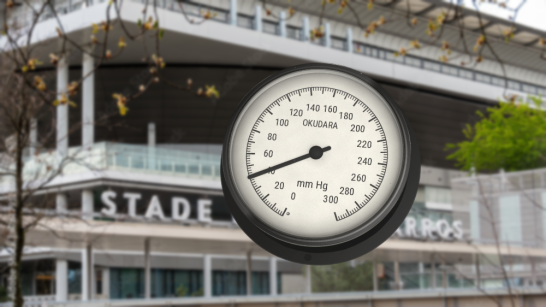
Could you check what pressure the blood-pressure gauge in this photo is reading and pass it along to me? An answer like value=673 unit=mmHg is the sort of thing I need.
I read value=40 unit=mmHg
